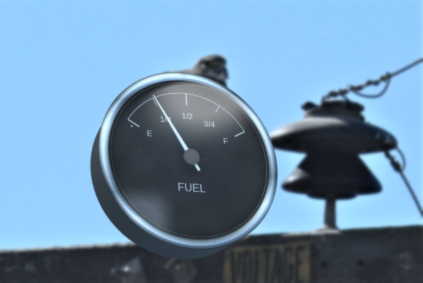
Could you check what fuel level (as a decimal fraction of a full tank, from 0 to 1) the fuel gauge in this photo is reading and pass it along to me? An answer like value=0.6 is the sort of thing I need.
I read value=0.25
